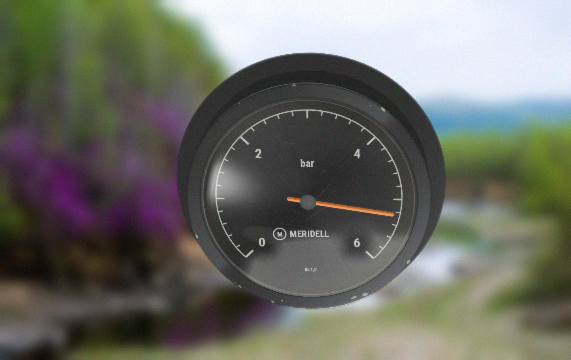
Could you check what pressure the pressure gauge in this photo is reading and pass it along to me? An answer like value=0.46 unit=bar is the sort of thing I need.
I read value=5.2 unit=bar
